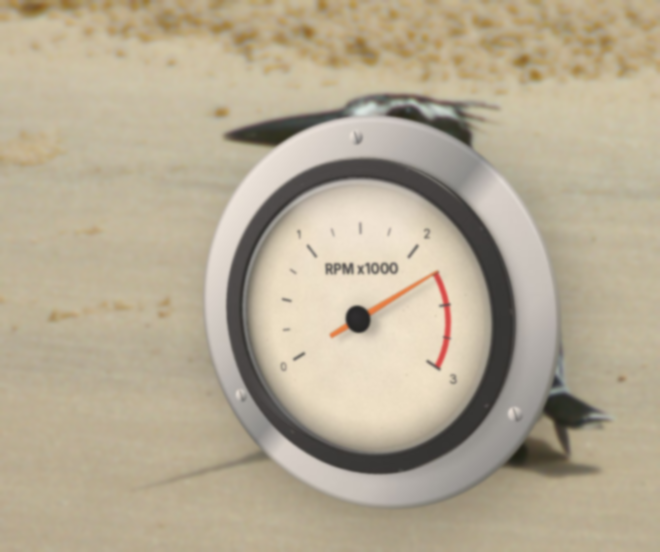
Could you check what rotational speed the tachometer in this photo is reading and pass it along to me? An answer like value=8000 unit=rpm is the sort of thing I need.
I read value=2250 unit=rpm
